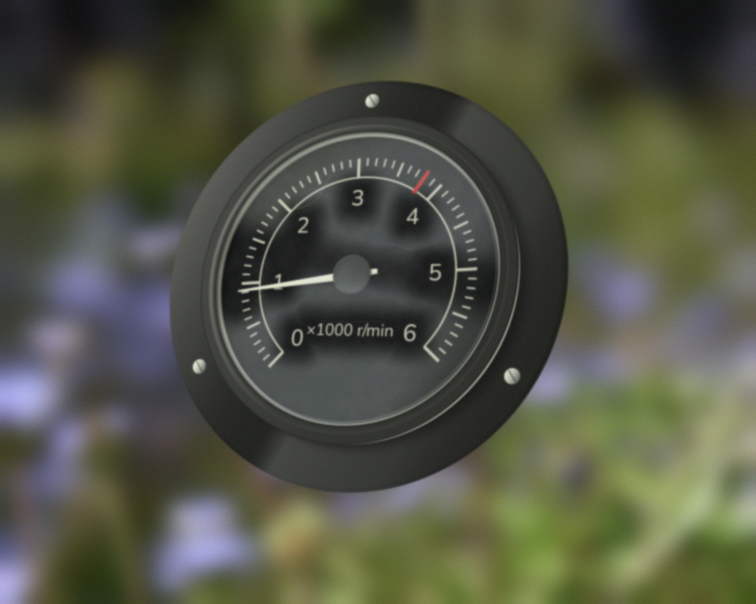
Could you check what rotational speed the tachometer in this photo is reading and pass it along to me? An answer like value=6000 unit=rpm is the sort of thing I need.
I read value=900 unit=rpm
